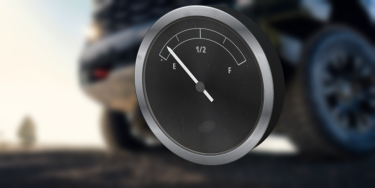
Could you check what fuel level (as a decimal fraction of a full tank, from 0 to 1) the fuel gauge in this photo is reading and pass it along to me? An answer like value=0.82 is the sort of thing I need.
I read value=0.125
